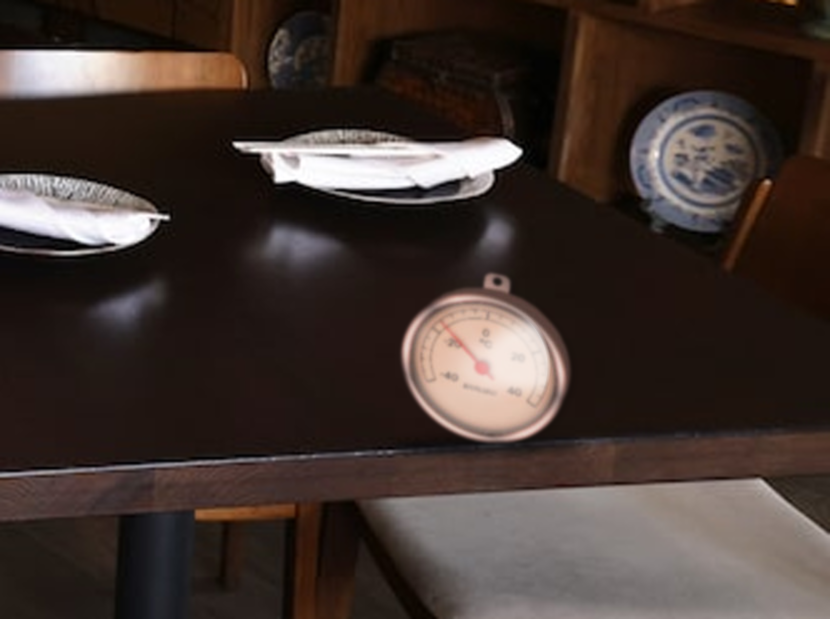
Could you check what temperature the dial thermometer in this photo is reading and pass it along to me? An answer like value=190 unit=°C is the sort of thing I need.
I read value=-16 unit=°C
